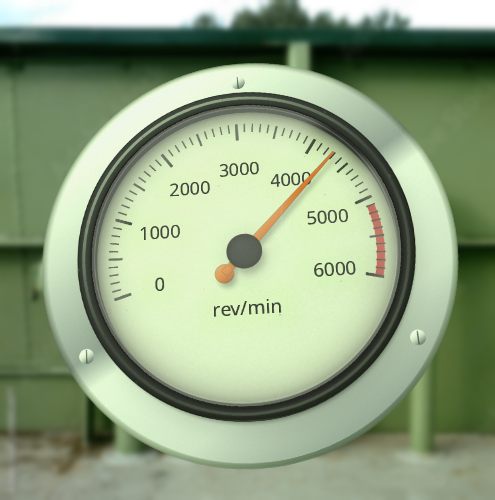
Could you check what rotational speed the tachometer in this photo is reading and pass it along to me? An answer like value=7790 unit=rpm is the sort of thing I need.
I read value=4300 unit=rpm
